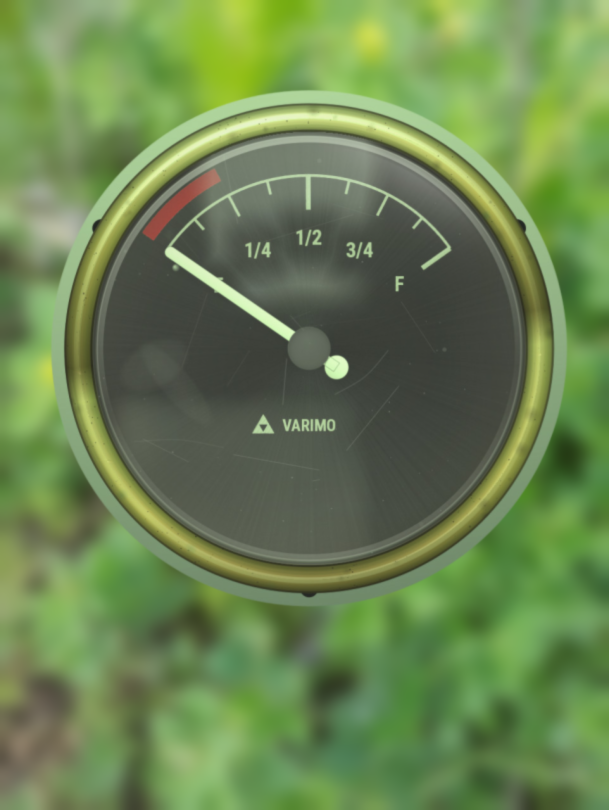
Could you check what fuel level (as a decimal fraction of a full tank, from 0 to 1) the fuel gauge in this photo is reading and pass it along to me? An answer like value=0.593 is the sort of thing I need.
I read value=0
